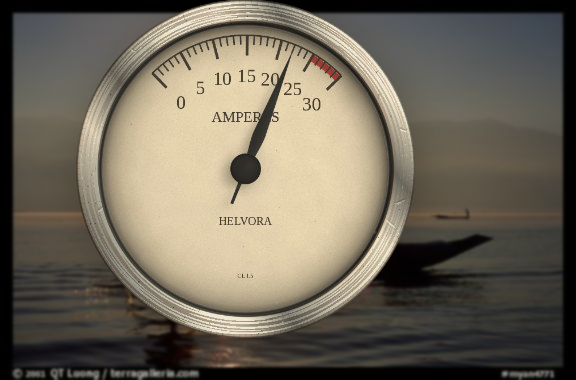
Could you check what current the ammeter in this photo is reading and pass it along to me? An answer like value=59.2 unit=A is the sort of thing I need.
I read value=22 unit=A
